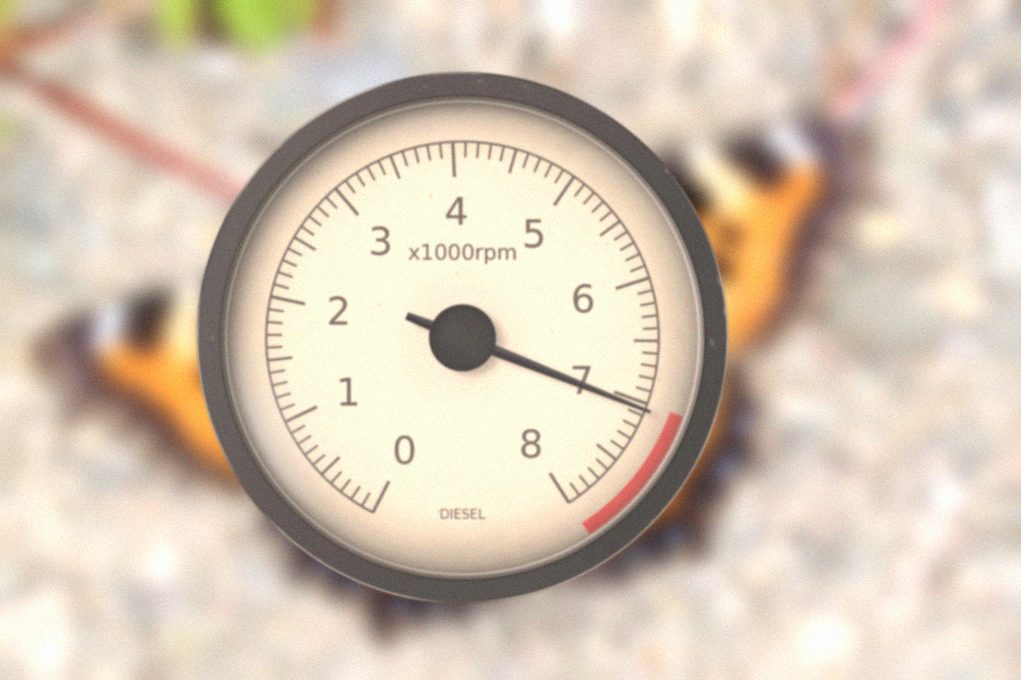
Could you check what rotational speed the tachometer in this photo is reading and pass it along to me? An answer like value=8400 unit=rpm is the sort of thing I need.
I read value=7050 unit=rpm
